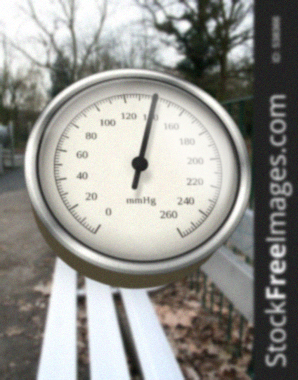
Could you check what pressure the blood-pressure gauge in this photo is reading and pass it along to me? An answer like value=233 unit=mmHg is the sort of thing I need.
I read value=140 unit=mmHg
